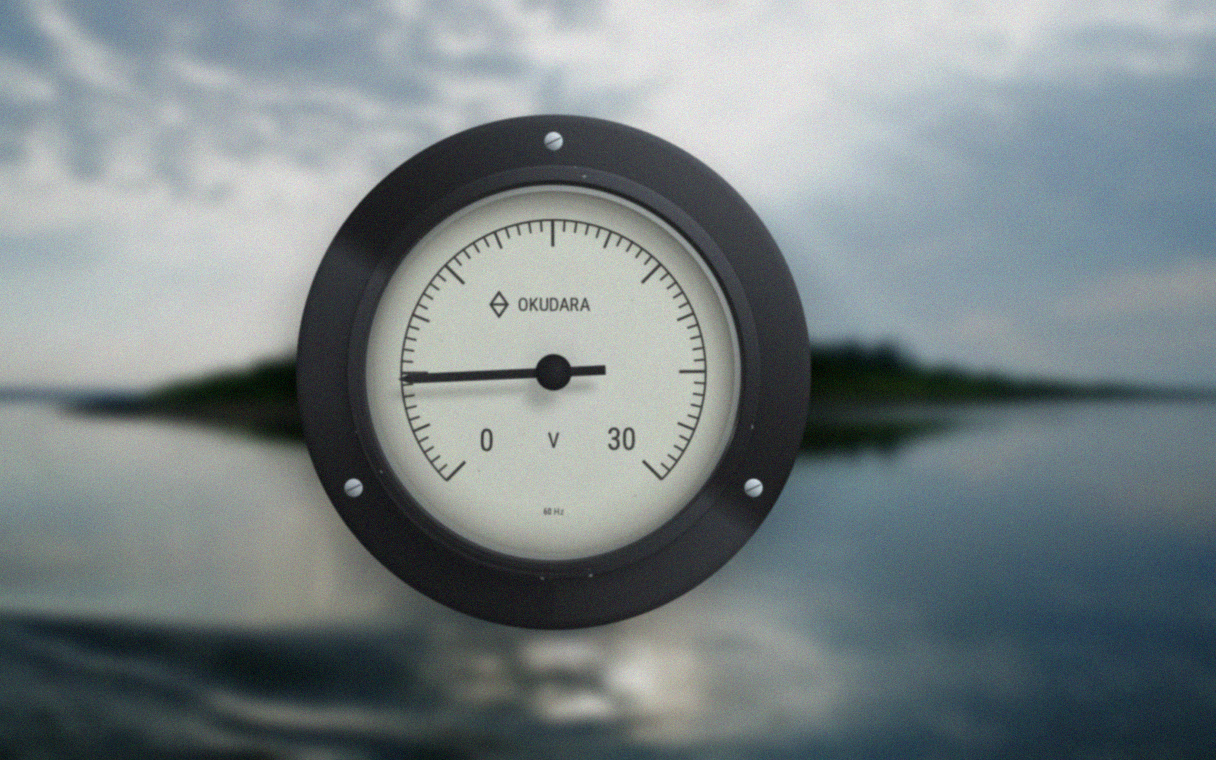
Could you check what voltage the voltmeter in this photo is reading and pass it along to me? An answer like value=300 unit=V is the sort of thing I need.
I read value=4.75 unit=V
